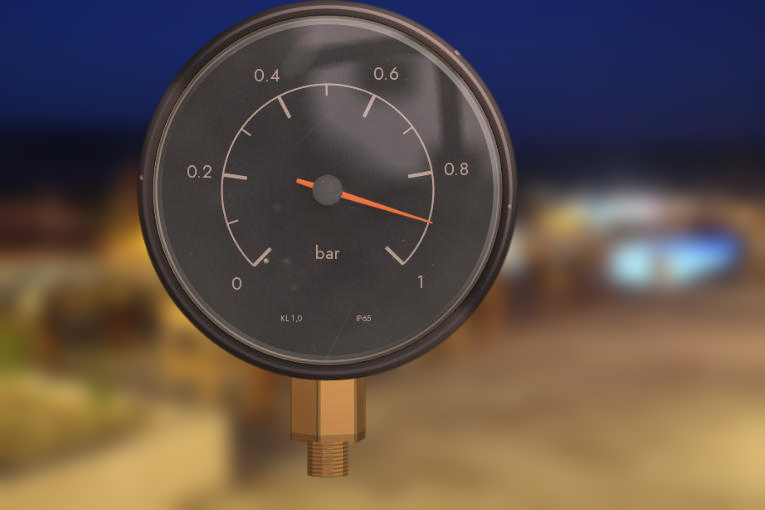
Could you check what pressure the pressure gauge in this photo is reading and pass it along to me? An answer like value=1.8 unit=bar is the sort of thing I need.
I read value=0.9 unit=bar
